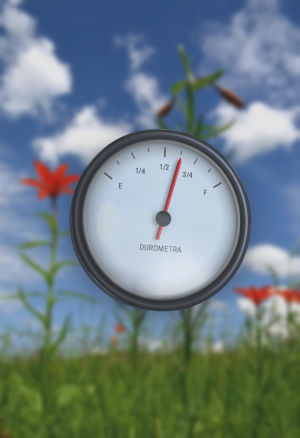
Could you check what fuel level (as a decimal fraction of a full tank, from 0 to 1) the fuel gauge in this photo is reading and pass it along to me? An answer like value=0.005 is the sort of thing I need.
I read value=0.625
